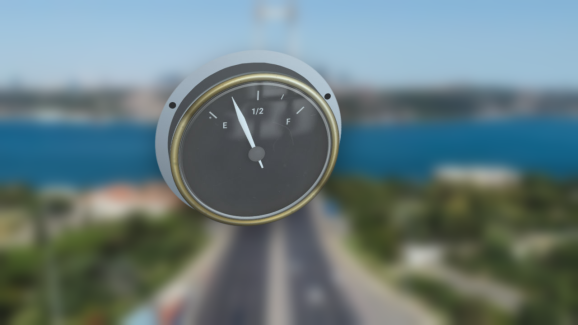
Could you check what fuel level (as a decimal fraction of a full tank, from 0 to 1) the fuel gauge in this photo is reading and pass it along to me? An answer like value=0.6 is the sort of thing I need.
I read value=0.25
